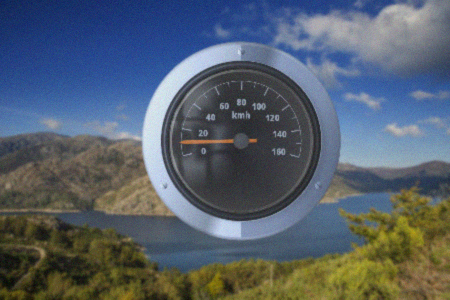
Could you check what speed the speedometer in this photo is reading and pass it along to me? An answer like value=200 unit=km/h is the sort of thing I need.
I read value=10 unit=km/h
